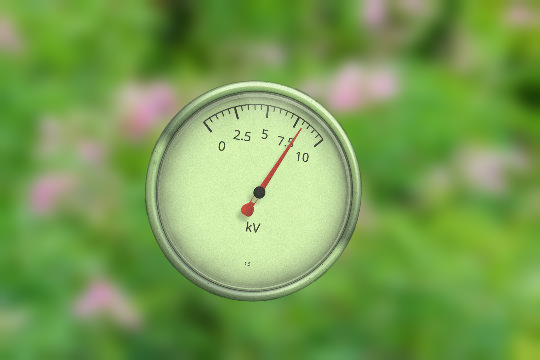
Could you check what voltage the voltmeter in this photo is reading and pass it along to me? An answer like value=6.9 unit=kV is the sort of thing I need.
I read value=8 unit=kV
